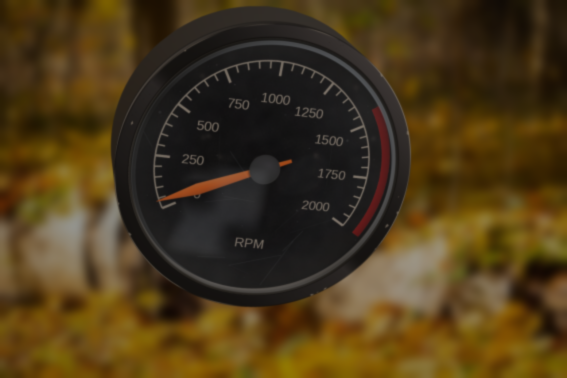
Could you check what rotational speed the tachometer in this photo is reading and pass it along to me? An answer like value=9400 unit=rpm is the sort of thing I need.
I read value=50 unit=rpm
